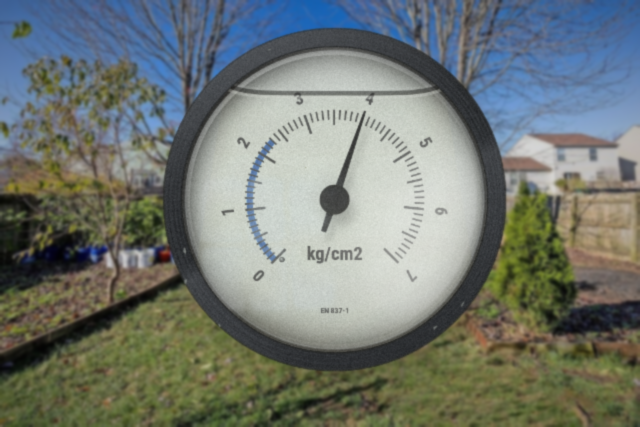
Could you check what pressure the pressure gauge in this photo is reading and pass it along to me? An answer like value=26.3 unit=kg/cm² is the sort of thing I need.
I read value=4 unit=kg/cm²
